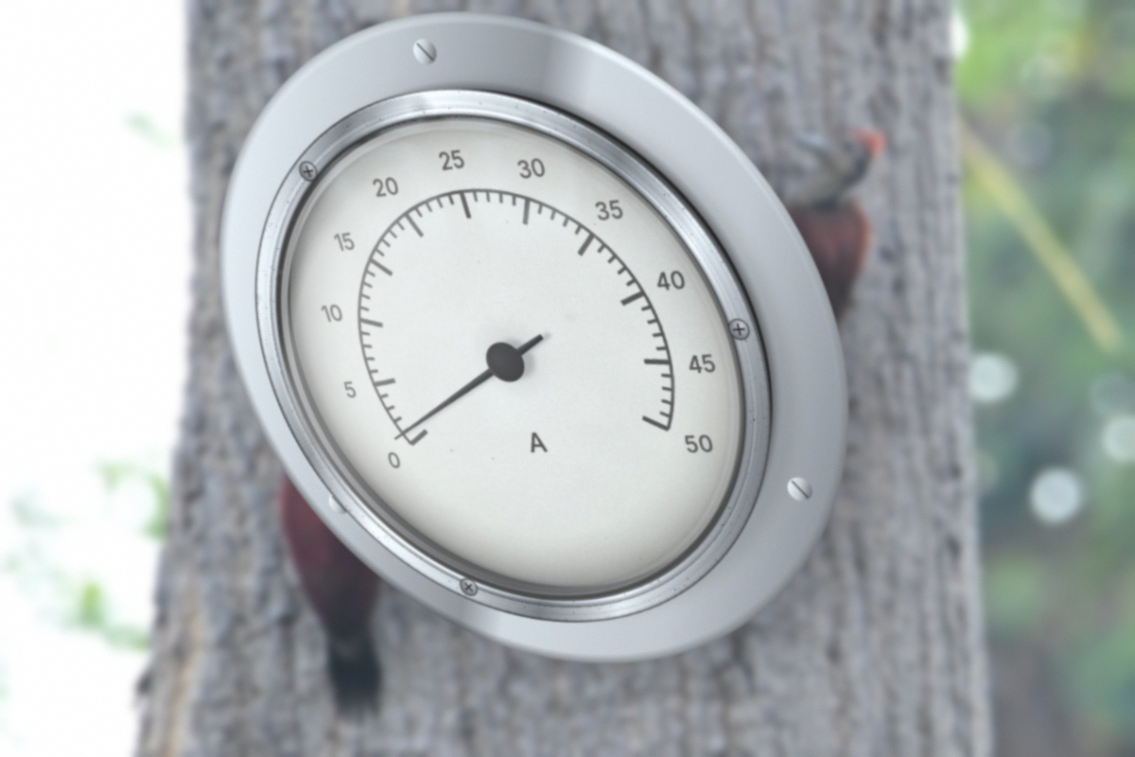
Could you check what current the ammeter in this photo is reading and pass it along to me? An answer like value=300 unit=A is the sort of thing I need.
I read value=1 unit=A
